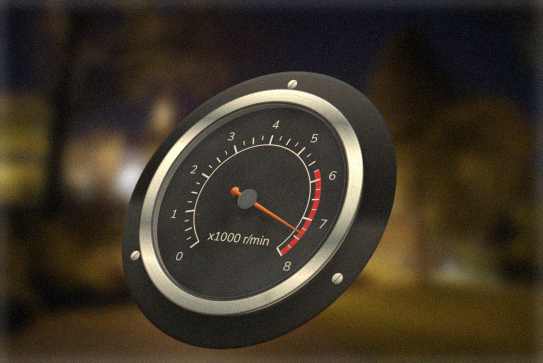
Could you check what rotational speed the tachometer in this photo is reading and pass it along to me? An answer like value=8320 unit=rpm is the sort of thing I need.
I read value=7375 unit=rpm
